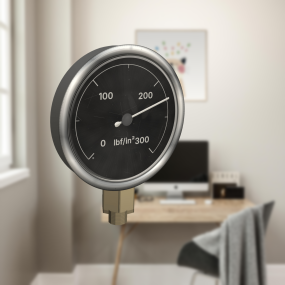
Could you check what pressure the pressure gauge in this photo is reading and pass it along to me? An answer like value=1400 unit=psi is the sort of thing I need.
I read value=225 unit=psi
